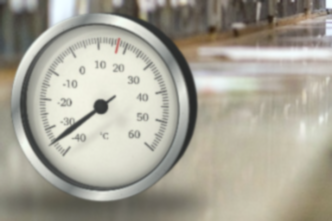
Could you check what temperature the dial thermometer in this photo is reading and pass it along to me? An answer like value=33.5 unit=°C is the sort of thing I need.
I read value=-35 unit=°C
